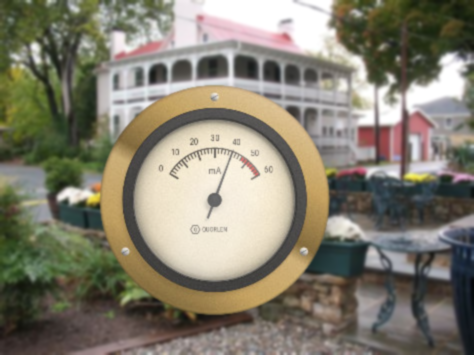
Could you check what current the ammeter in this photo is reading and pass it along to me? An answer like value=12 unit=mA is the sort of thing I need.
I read value=40 unit=mA
